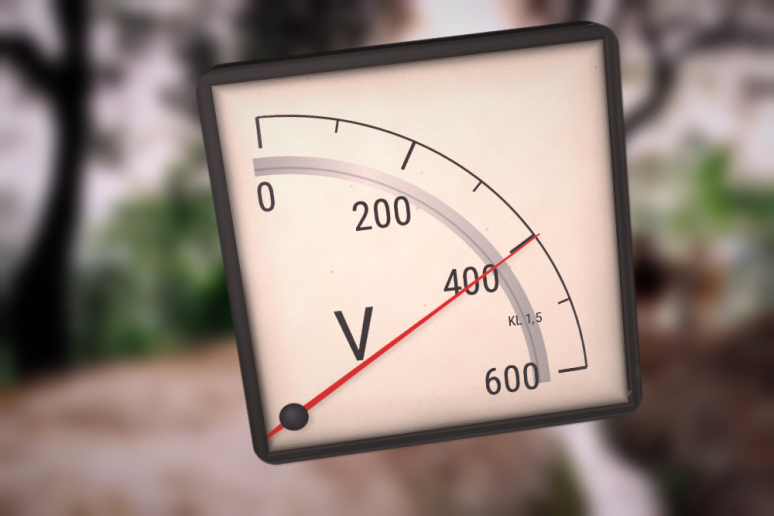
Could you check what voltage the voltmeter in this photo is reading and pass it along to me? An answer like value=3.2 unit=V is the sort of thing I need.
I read value=400 unit=V
